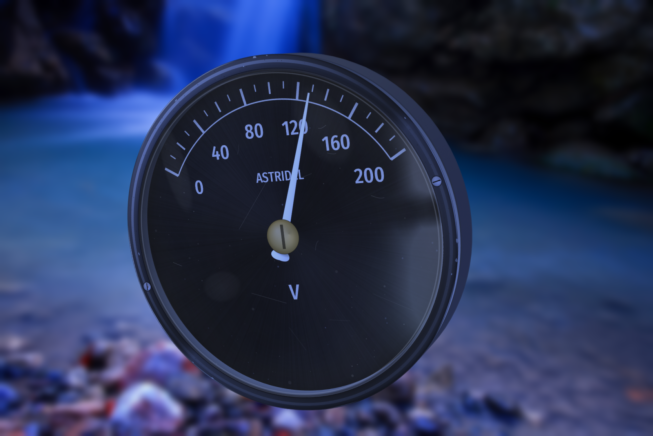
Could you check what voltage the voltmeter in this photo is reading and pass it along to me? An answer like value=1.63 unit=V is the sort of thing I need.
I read value=130 unit=V
